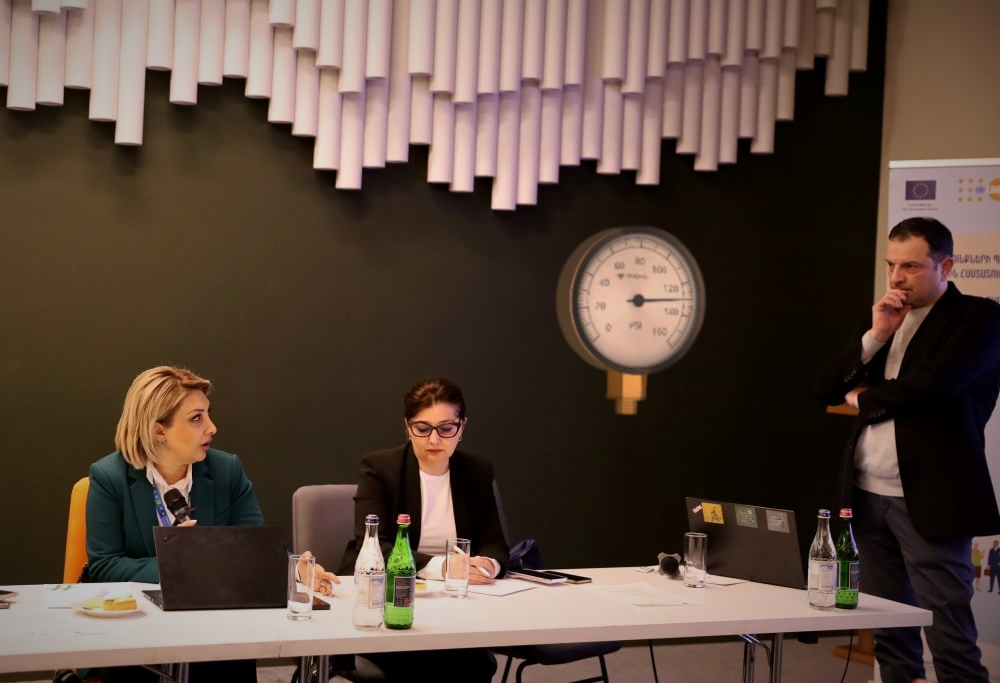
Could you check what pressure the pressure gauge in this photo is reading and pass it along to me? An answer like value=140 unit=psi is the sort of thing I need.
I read value=130 unit=psi
